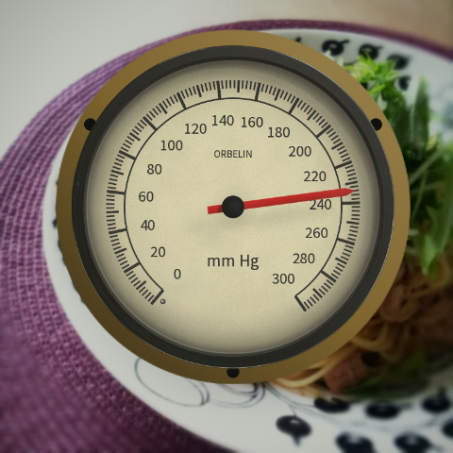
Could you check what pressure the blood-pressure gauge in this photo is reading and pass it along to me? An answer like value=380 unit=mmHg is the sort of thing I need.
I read value=234 unit=mmHg
